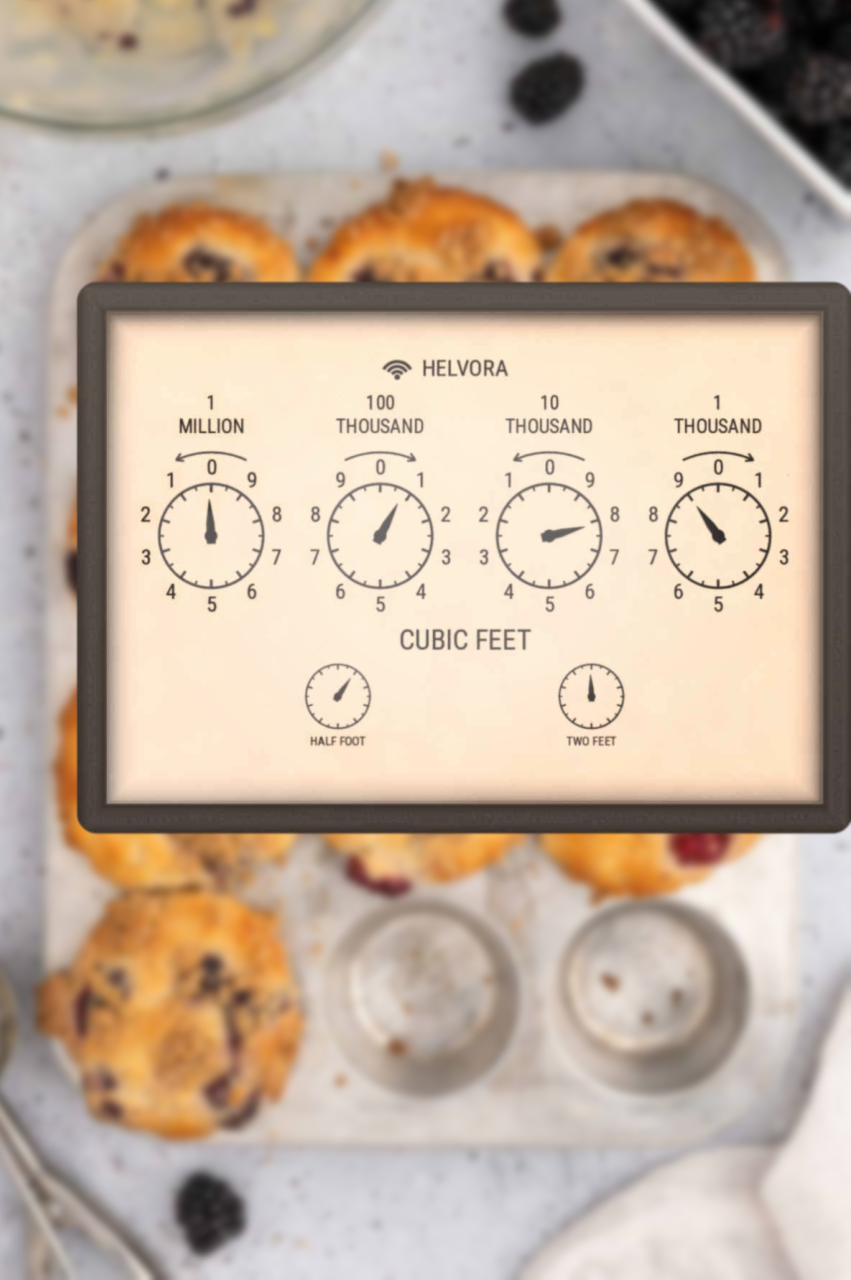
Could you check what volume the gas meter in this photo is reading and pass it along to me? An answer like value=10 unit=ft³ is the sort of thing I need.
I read value=7900 unit=ft³
